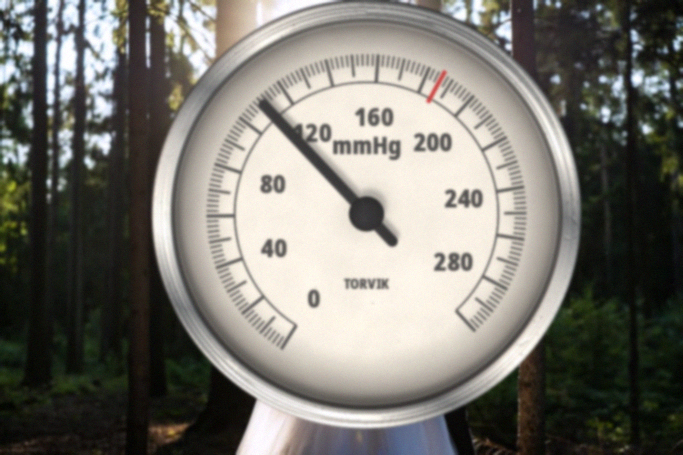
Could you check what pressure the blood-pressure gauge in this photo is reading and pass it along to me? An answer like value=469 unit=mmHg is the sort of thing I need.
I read value=110 unit=mmHg
